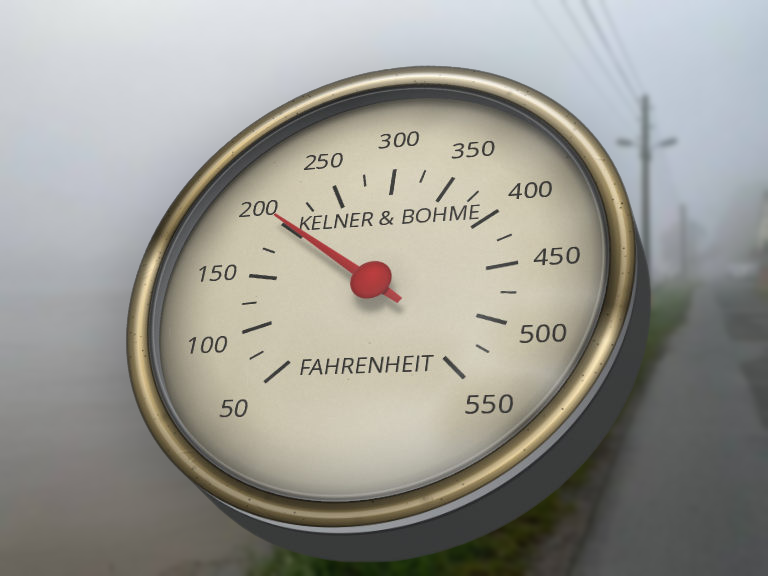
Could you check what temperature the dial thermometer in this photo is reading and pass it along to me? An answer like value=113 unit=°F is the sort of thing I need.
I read value=200 unit=°F
